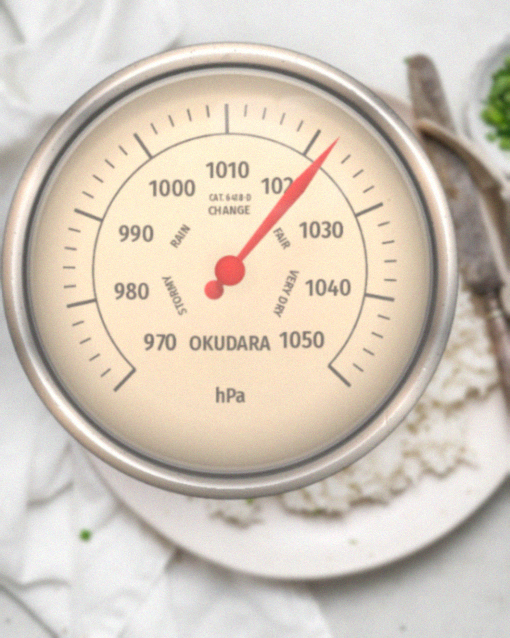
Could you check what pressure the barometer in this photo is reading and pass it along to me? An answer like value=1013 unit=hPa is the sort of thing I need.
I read value=1022 unit=hPa
